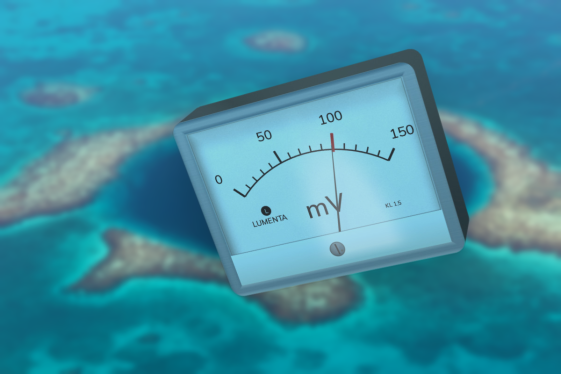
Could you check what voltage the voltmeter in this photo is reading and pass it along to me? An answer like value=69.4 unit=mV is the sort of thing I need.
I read value=100 unit=mV
